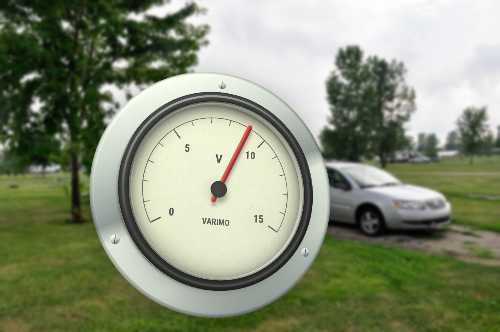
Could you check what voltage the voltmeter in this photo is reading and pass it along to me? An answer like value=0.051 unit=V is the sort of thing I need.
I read value=9 unit=V
